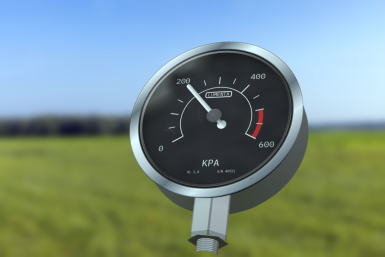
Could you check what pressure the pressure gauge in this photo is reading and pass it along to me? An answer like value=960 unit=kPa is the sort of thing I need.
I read value=200 unit=kPa
